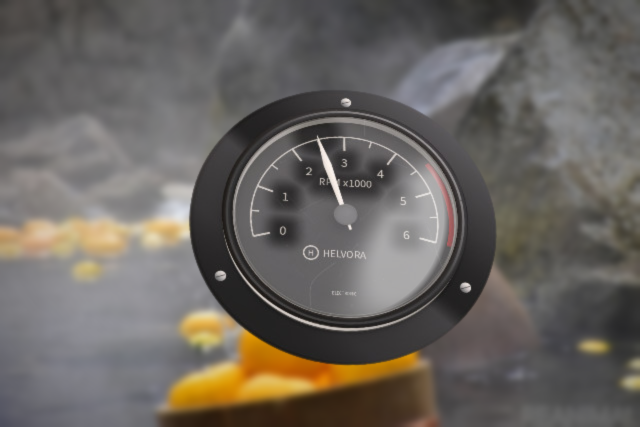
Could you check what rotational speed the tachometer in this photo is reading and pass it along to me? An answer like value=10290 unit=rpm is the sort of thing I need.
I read value=2500 unit=rpm
